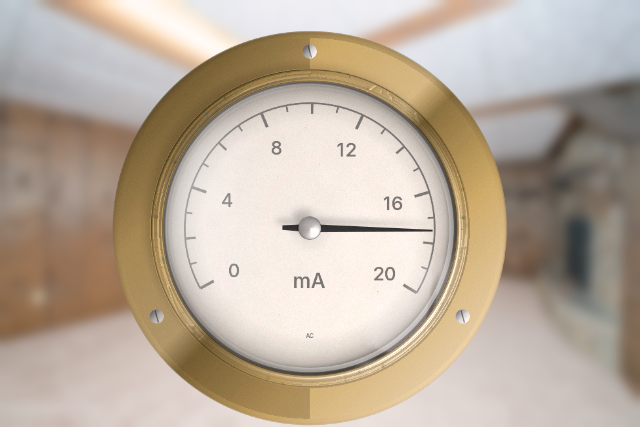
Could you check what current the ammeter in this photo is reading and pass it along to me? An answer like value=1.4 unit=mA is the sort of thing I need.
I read value=17.5 unit=mA
